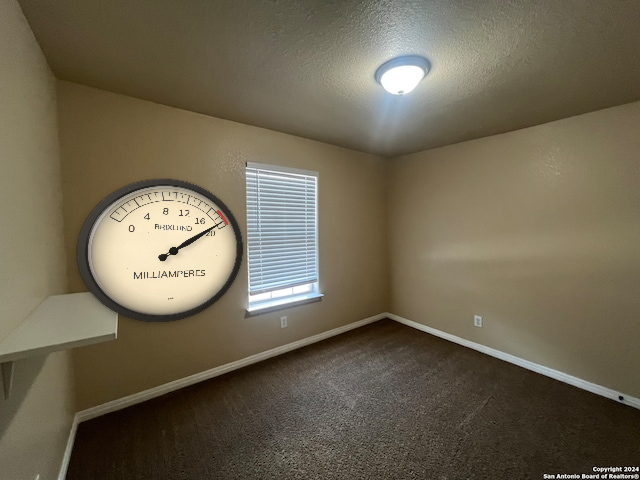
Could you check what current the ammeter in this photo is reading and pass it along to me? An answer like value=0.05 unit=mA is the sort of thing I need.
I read value=19 unit=mA
